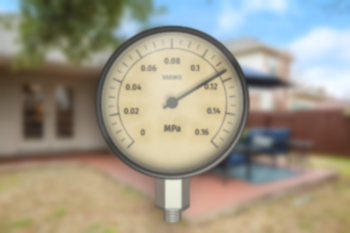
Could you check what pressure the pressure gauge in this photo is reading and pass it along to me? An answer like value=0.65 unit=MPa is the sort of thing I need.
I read value=0.115 unit=MPa
